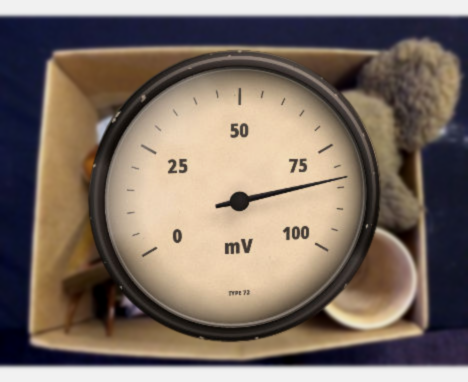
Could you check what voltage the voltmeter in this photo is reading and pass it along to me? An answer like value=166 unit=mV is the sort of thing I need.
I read value=82.5 unit=mV
